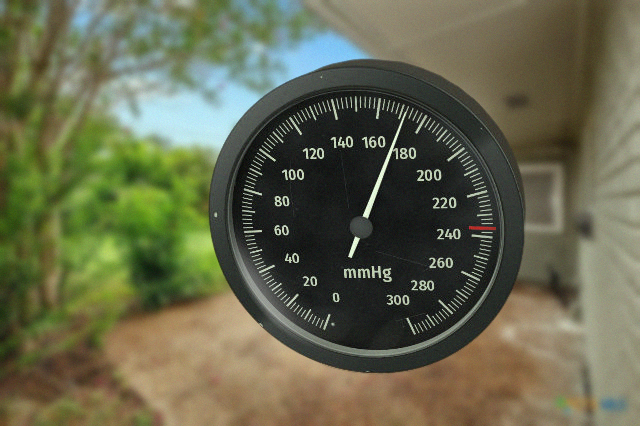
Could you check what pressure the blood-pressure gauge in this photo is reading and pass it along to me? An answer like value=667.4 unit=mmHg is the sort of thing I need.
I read value=172 unit=mmHg
